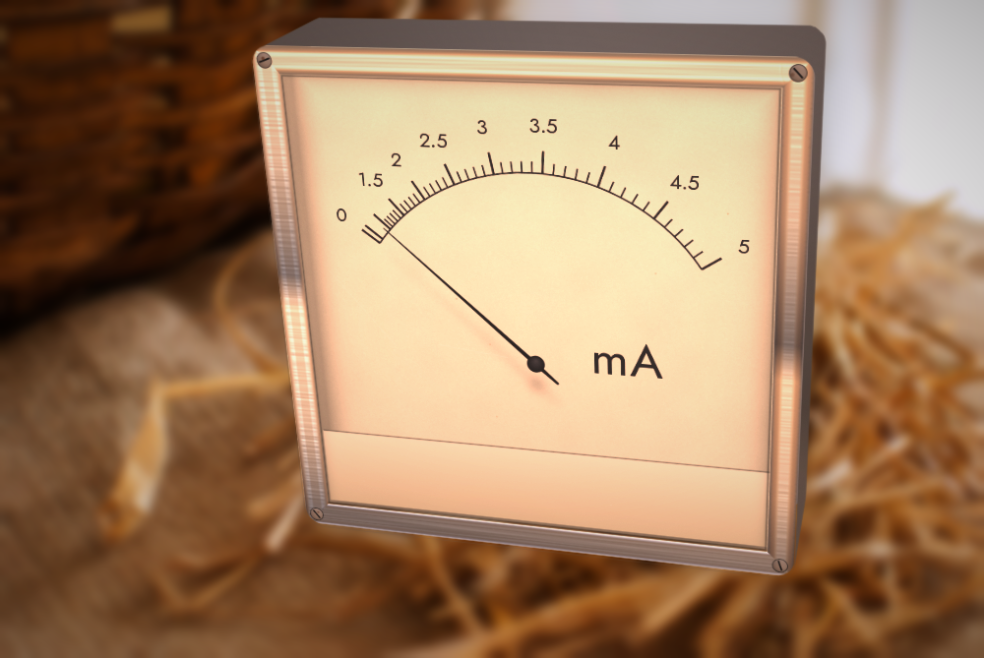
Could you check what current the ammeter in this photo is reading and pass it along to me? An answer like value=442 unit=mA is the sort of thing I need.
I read value=1 unit=mA
